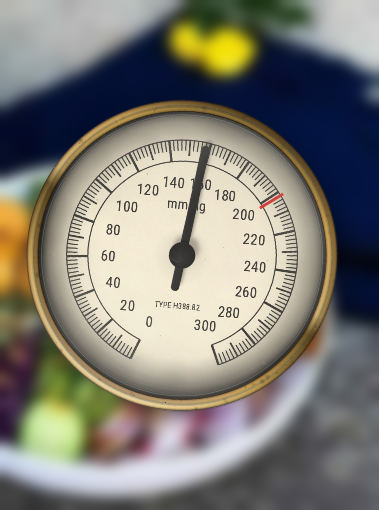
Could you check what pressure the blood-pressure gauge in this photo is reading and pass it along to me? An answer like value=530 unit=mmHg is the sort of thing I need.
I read value=158 unit=mmHg
